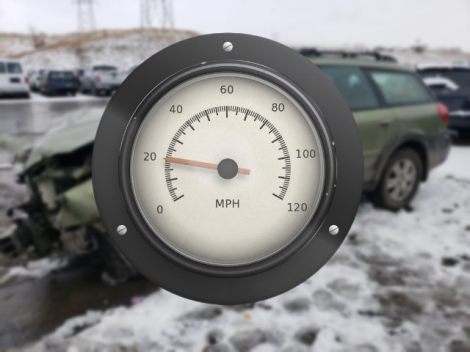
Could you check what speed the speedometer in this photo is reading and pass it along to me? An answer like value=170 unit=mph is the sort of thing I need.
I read value=20 unit=mph
